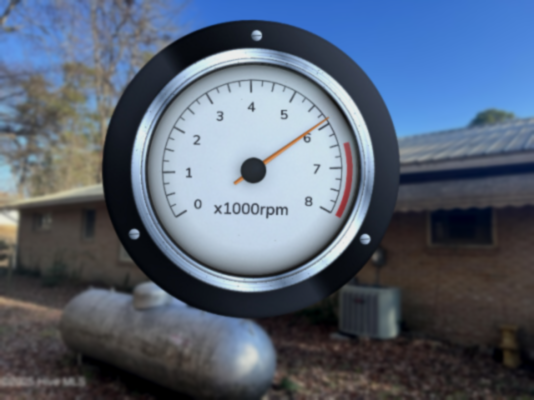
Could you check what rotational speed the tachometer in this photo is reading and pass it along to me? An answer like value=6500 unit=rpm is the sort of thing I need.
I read value=5875 unit=rpm
